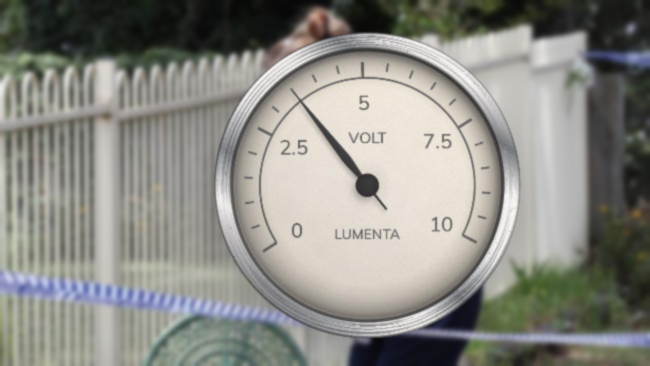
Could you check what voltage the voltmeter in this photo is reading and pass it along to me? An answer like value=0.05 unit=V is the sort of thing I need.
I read value=3.5 unit=V
